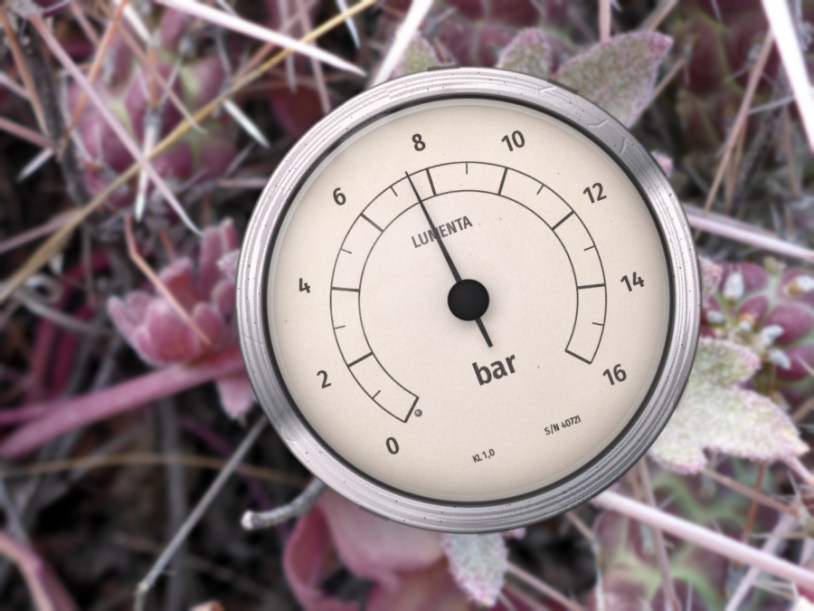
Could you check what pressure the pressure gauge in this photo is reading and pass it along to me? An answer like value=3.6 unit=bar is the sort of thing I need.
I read value=7.5 unit=bar
